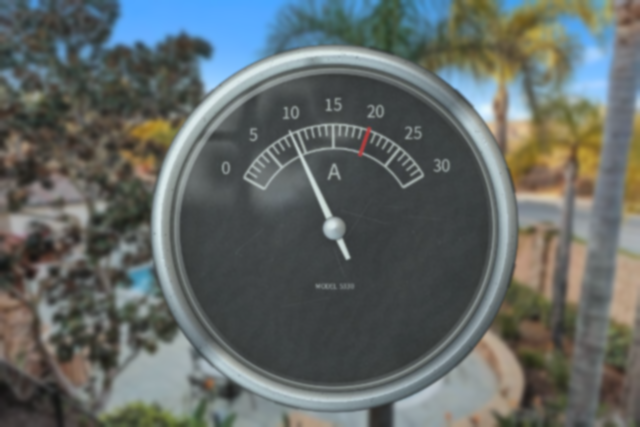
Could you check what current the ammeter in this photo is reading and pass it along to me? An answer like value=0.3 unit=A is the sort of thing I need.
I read value=9 unit=A
